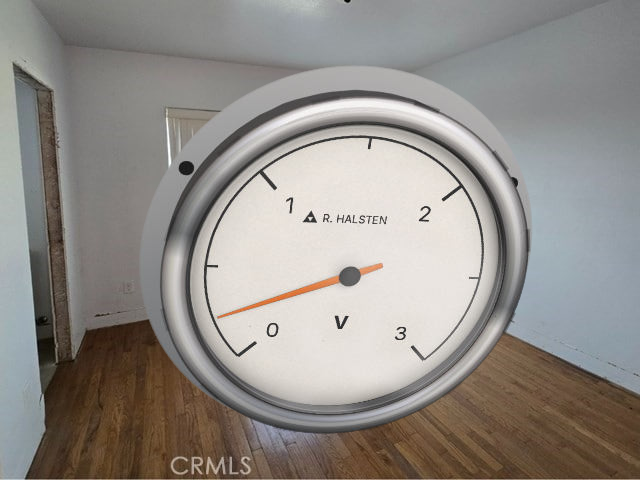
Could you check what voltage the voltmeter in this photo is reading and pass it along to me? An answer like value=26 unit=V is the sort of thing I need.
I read value=0.25 unit=V
